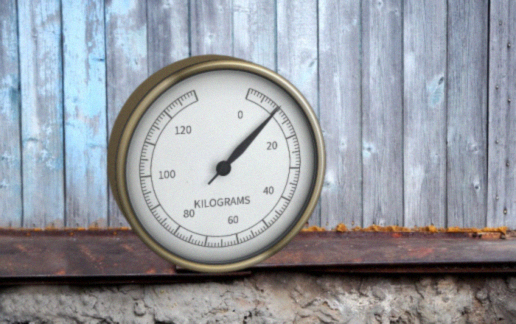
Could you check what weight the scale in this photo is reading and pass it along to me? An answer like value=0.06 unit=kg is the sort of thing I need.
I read value=10 unit=kg
